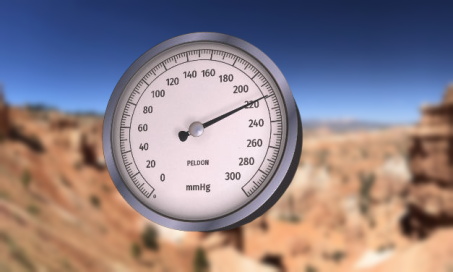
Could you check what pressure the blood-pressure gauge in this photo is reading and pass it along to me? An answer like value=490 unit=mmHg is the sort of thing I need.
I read value=220 unit=mmHg
